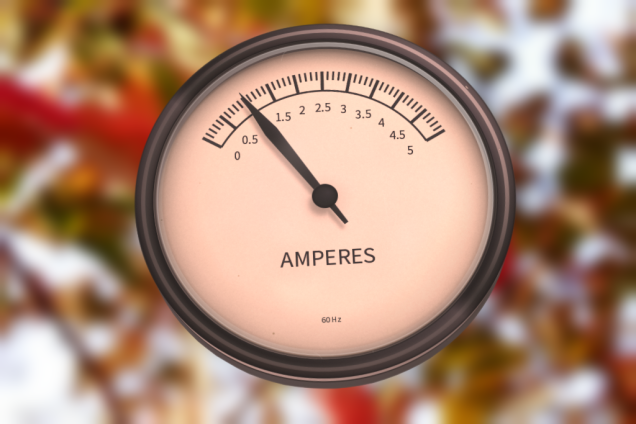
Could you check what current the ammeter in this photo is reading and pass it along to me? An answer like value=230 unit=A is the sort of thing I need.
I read value=1 unit=A
